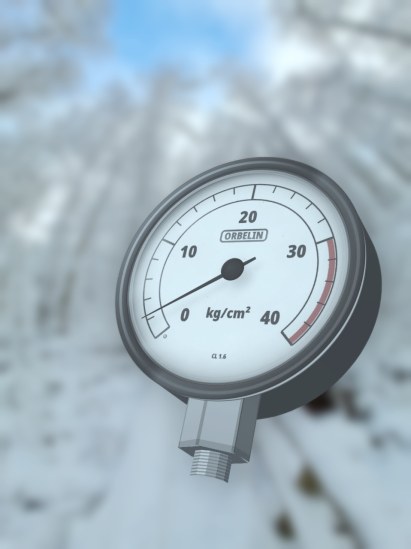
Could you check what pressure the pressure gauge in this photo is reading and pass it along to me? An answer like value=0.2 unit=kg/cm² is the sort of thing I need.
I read value=2 unit=kg/cm²
